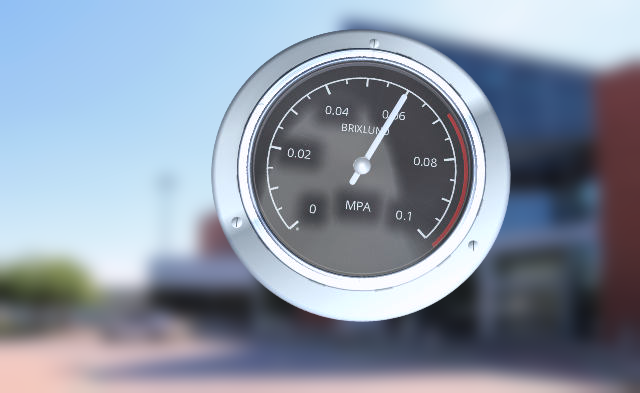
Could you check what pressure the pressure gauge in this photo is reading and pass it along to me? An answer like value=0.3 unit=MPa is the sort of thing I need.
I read value=0.06 unit=MPa
